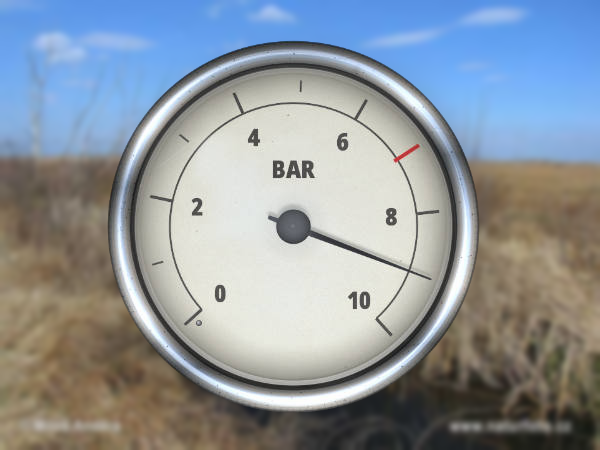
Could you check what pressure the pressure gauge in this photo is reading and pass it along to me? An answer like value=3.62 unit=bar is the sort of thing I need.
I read value=9 unit=bar
